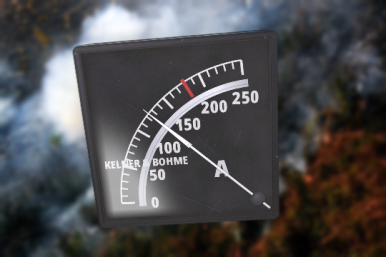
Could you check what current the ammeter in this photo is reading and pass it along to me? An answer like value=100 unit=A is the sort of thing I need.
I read value=125 unit=A
